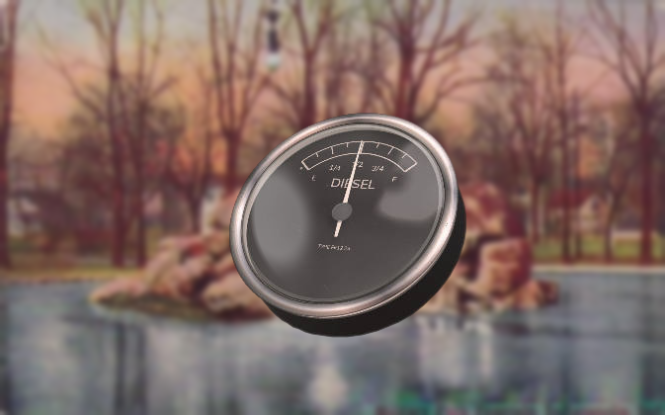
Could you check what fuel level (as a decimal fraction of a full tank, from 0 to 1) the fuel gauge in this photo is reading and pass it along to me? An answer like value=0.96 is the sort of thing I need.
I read value=0.5
